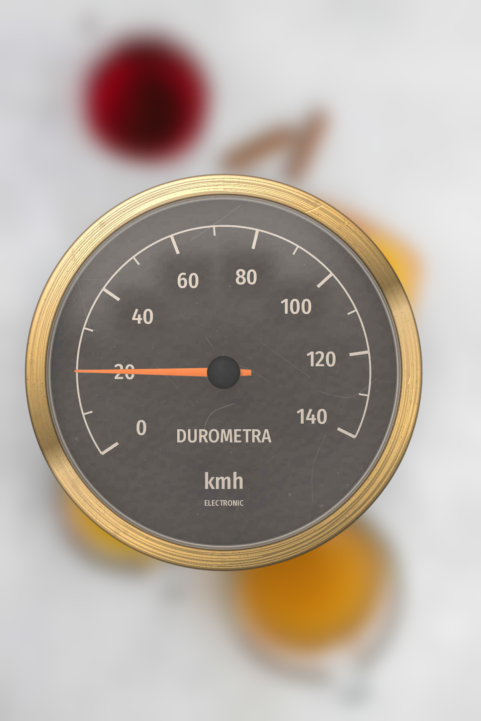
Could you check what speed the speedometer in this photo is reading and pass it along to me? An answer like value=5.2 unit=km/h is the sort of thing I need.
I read value=20 unit=km/h
